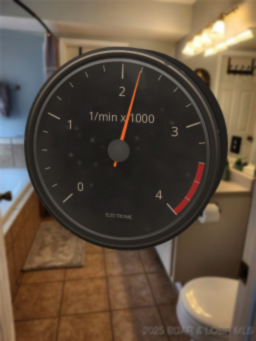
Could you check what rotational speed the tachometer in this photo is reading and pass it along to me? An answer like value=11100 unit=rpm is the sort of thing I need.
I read value=2200 unit=rpm
